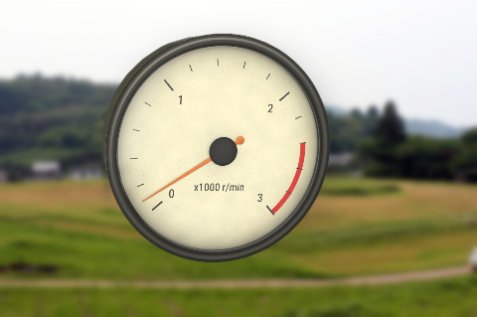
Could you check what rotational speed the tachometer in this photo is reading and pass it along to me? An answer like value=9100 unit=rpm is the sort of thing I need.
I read value=100 unit=rpm
